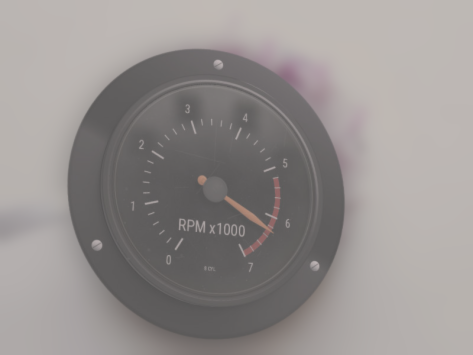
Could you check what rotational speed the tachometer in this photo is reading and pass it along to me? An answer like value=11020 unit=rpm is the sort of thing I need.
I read value=6300 unit=rpm
